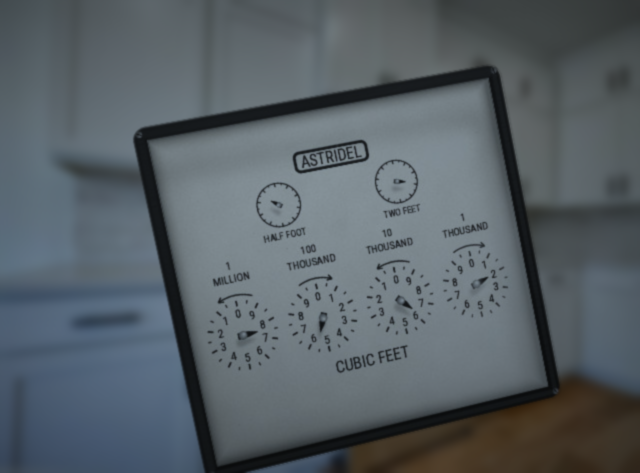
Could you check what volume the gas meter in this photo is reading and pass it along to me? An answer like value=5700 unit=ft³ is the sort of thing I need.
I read value=756200 unit=ft³
